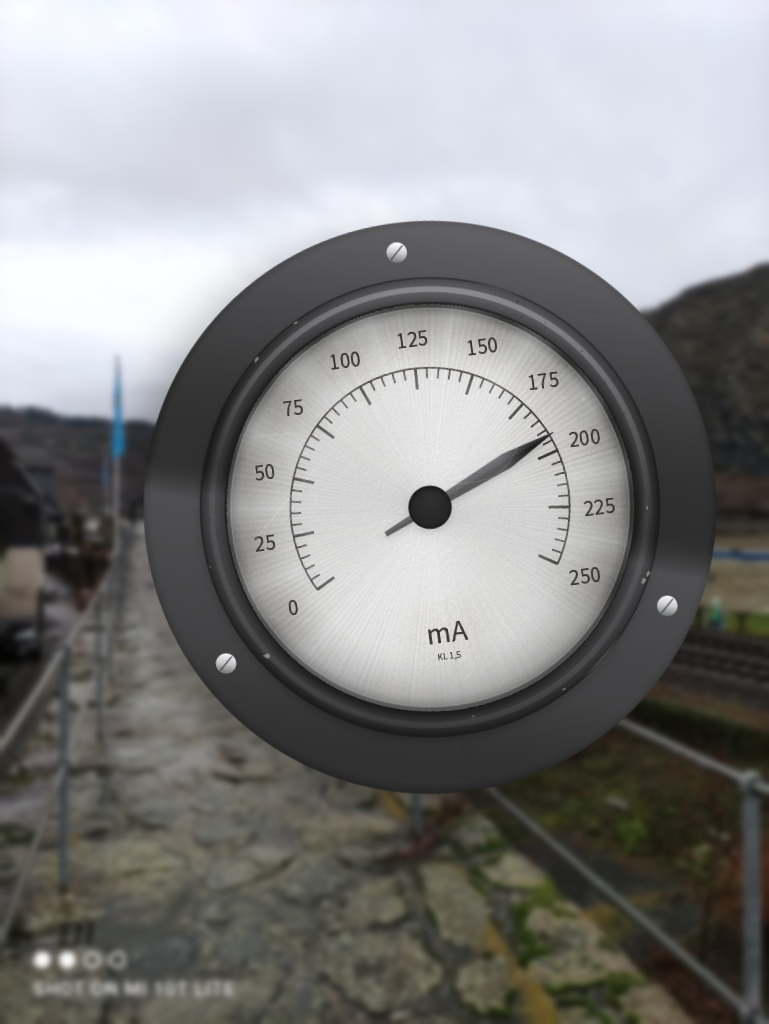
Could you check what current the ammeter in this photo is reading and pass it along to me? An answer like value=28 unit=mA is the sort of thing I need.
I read value=192.5 unit=mA
